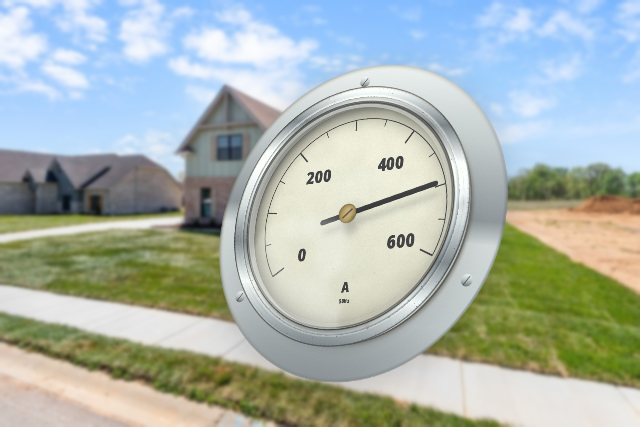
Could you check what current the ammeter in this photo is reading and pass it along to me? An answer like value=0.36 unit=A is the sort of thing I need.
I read value=500 unit=A
